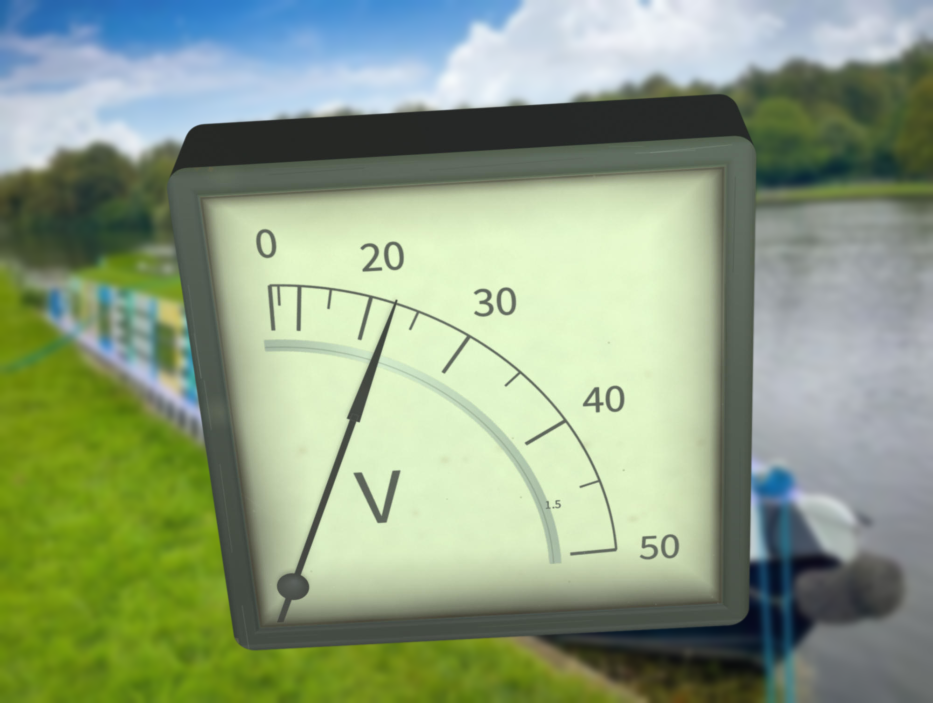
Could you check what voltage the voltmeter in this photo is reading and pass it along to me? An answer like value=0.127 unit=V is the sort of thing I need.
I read value=22.5 unit=V
